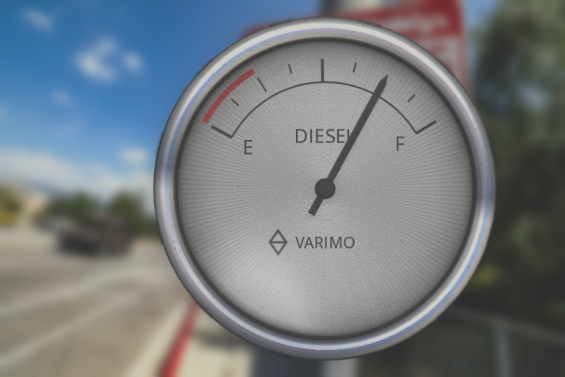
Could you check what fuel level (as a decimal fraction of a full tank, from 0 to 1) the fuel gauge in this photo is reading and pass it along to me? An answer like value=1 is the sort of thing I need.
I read value=0.75
